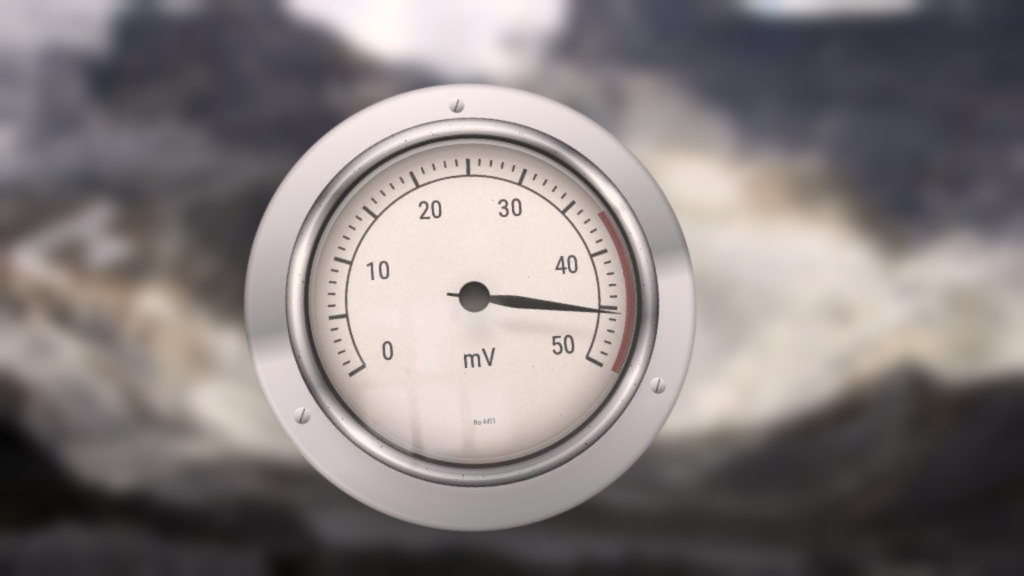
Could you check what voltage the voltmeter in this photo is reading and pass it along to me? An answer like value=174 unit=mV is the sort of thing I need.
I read value=45.5 unit=mV
